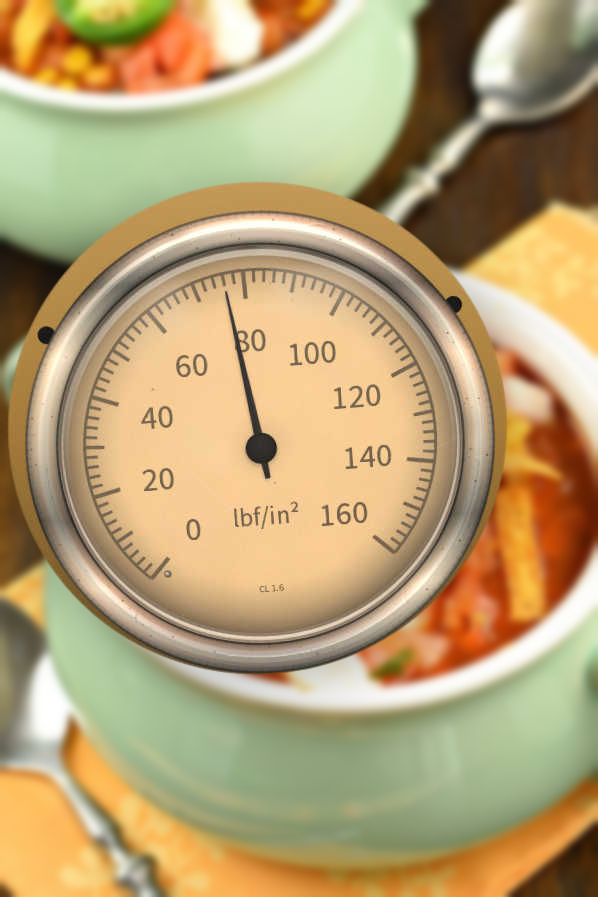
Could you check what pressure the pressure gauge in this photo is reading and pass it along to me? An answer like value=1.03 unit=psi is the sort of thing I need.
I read value=76 unit=psi
